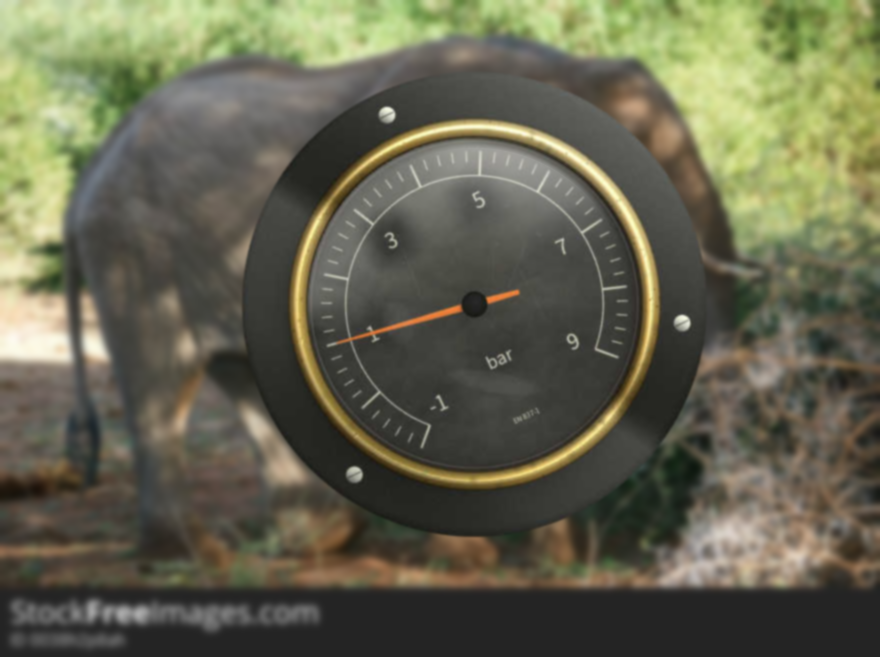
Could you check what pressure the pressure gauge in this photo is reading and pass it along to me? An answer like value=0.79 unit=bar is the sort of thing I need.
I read value=1 unit=bar
